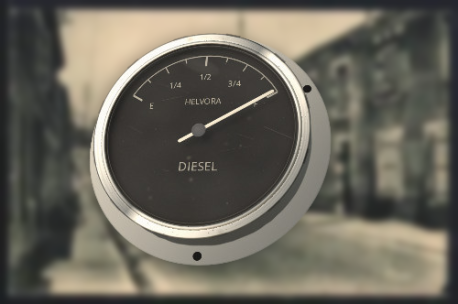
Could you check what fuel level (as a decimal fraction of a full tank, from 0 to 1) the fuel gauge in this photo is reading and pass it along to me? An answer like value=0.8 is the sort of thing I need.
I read value=1
